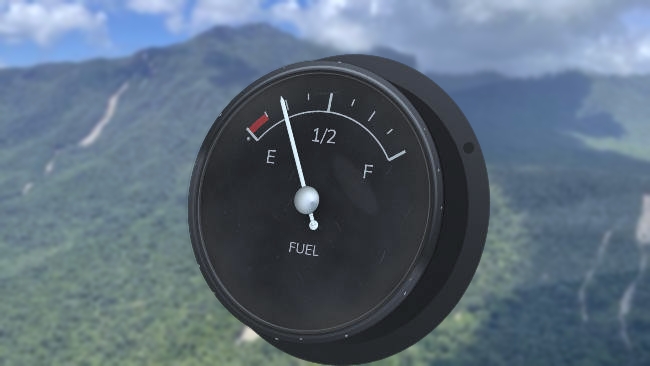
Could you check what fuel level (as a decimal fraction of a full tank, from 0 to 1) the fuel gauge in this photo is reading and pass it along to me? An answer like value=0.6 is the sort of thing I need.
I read value=0.25
